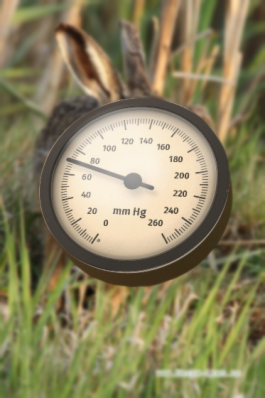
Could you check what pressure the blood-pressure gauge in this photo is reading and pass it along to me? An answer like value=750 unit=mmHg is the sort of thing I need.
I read value=70 unit=mmHg
